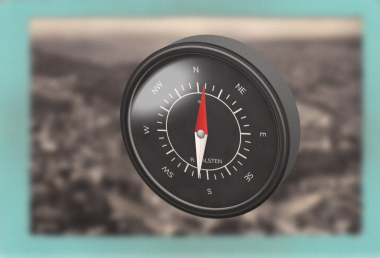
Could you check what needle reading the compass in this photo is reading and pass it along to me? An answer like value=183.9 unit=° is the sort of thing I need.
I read value=10 unit=°
